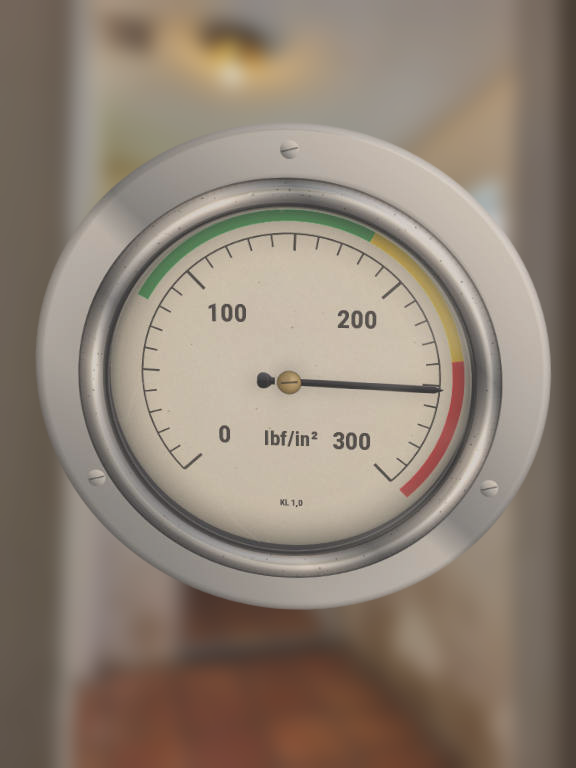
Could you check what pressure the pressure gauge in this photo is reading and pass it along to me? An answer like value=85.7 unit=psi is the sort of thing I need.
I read value=250 unit=psi
